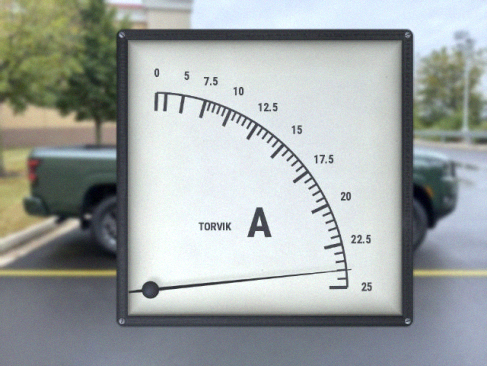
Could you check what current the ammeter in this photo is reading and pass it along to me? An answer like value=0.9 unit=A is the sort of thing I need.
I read value=24 unit=A
